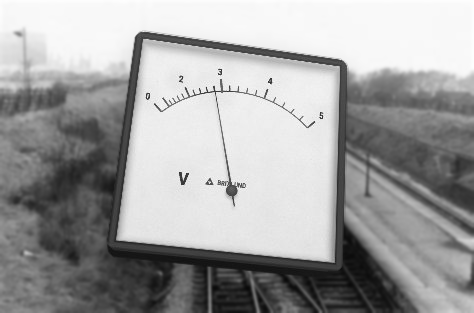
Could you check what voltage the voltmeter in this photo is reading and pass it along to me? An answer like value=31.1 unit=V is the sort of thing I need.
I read value=2.8 unit=V
